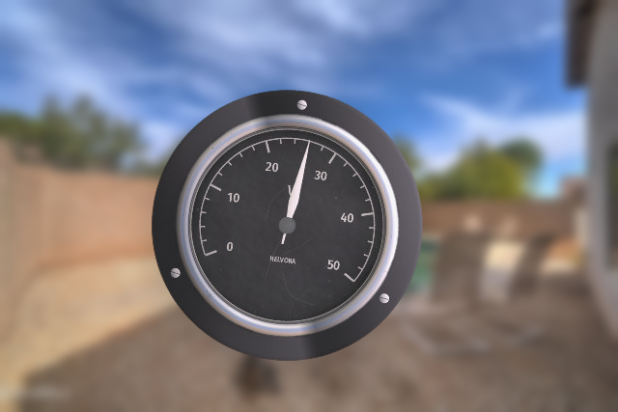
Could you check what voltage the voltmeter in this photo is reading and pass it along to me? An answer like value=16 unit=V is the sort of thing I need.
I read value=26 unit=V
